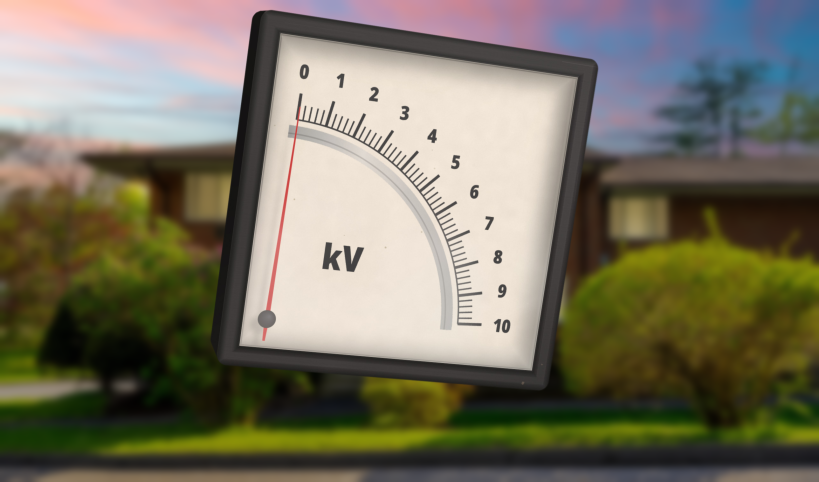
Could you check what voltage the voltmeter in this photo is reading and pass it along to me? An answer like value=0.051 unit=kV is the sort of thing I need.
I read value=0 unit=kV
